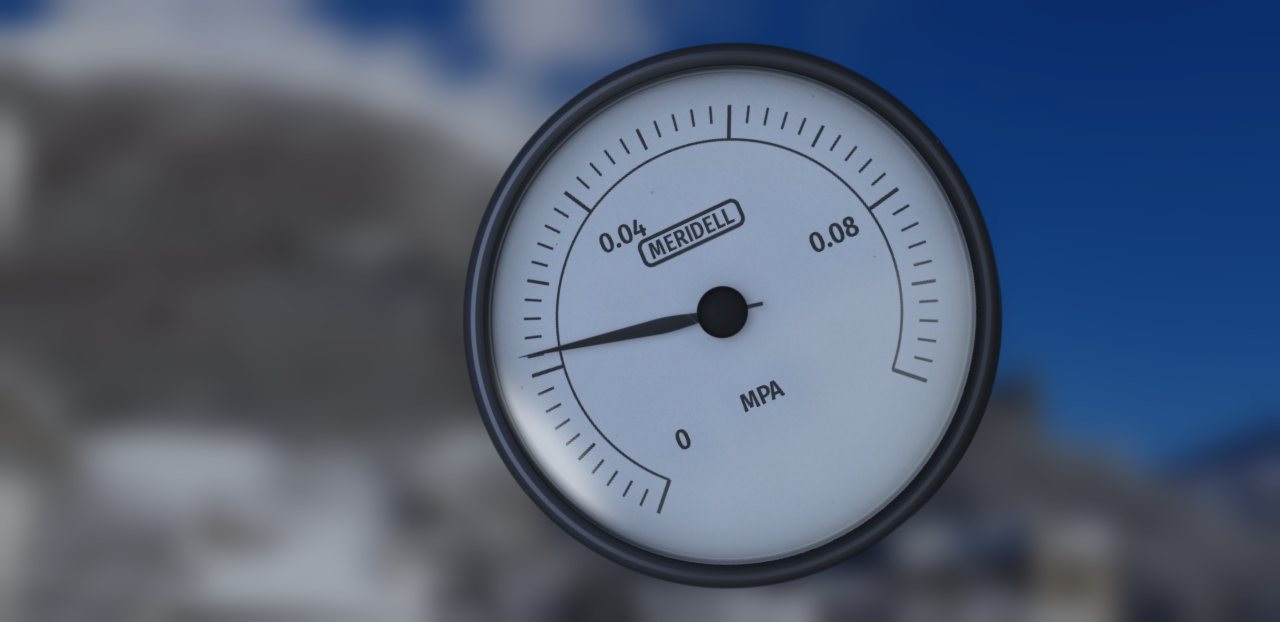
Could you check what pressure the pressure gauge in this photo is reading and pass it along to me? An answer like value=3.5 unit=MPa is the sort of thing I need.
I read value=0.022 unit=MPa
